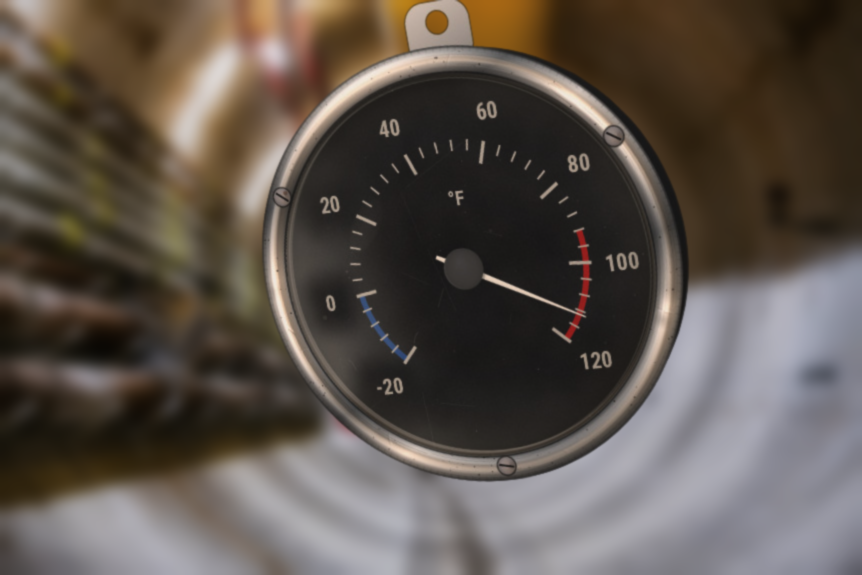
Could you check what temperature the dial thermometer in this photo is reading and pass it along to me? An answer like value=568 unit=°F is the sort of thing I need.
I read value=112 unit=°F
